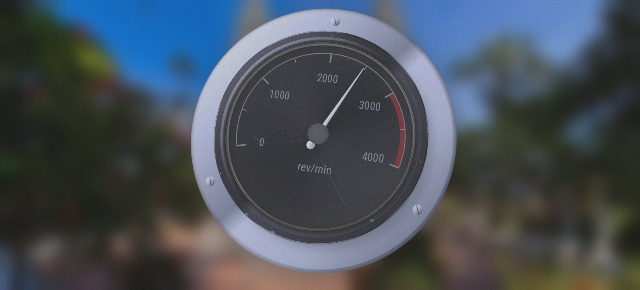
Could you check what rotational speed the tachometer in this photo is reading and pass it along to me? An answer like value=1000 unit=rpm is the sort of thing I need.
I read value=2500 unit=rpm
